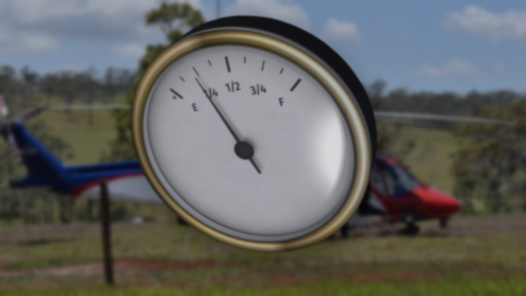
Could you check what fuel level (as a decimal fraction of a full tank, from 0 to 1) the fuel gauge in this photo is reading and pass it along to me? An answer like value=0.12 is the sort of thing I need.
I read value=0.25
